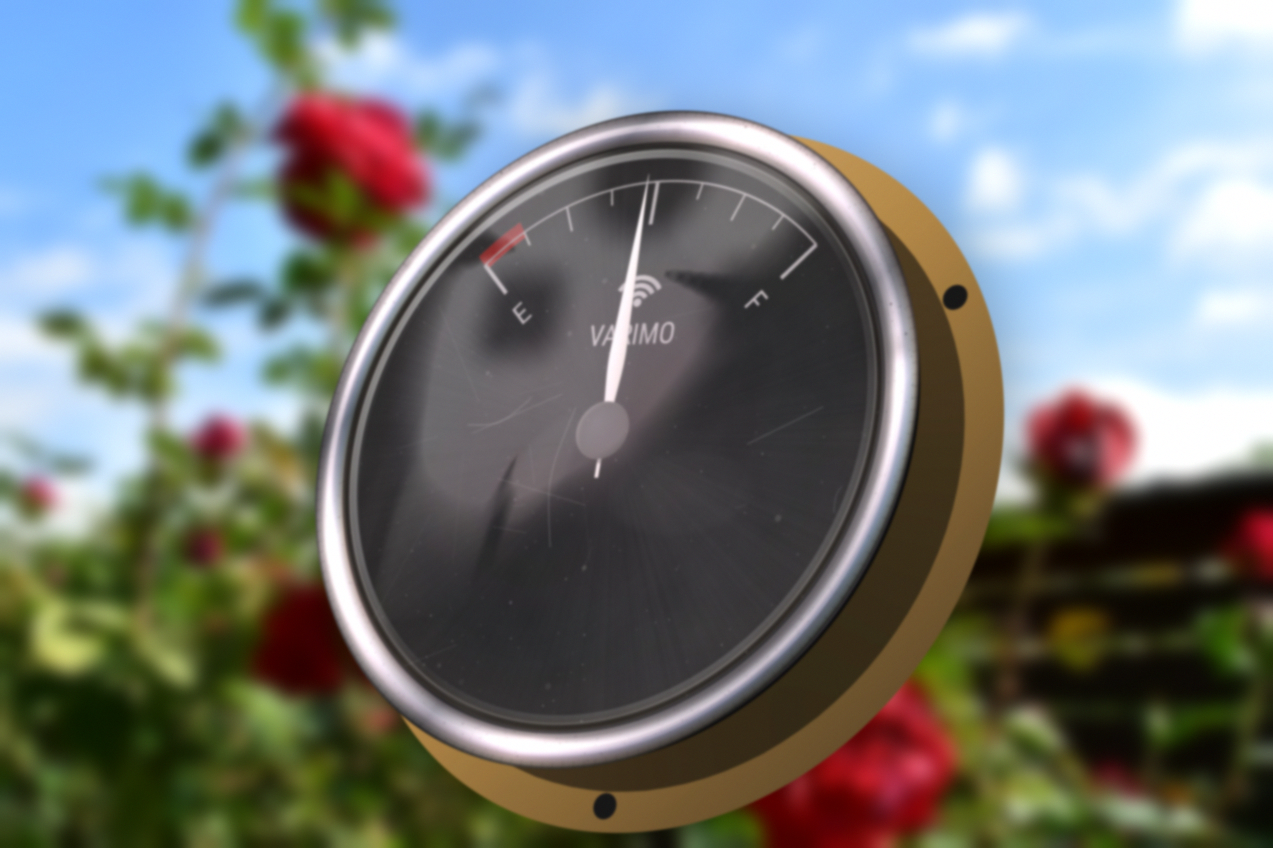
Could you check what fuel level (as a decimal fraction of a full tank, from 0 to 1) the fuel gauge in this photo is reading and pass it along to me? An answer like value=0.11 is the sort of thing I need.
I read value=0.5
